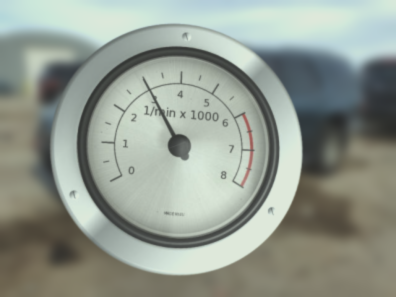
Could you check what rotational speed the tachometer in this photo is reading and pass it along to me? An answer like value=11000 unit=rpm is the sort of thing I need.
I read value=3000 unit=rpm
